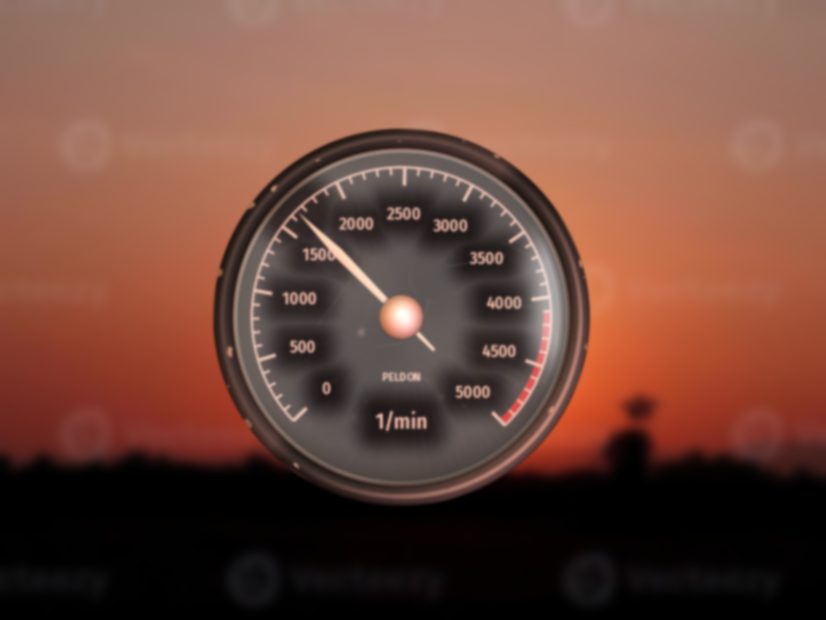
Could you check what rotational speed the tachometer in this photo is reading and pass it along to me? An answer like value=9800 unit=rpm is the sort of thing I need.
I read value=1650 unit=rpm
